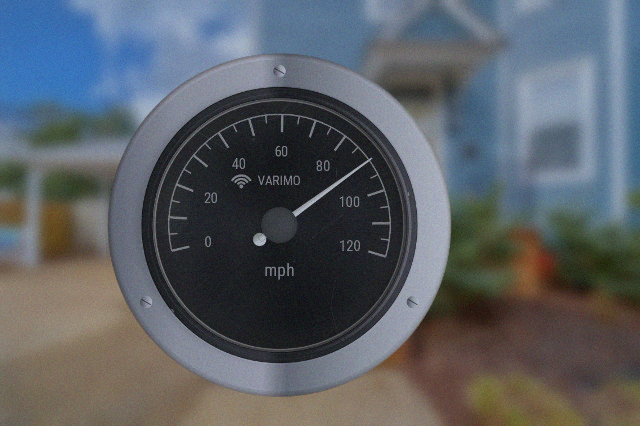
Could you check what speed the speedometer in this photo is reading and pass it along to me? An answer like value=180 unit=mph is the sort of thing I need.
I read value=90 unit=mph
